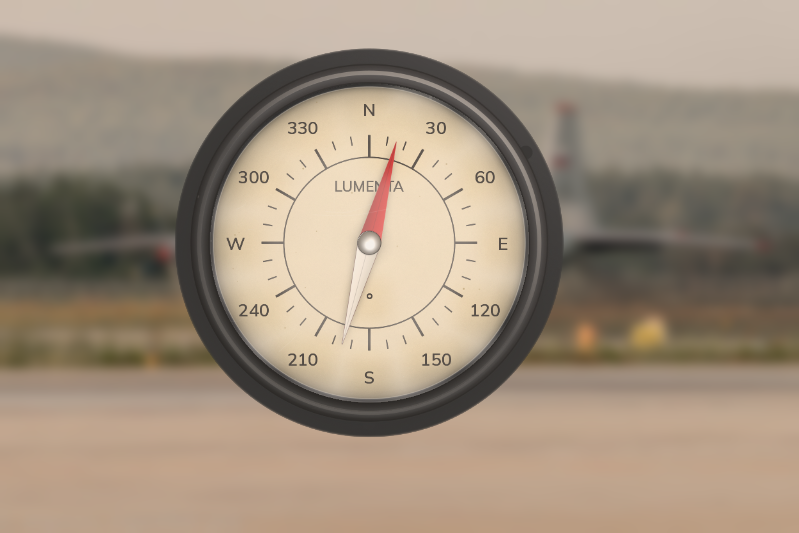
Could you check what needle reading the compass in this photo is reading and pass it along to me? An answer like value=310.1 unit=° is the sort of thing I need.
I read value=15 unit=°
